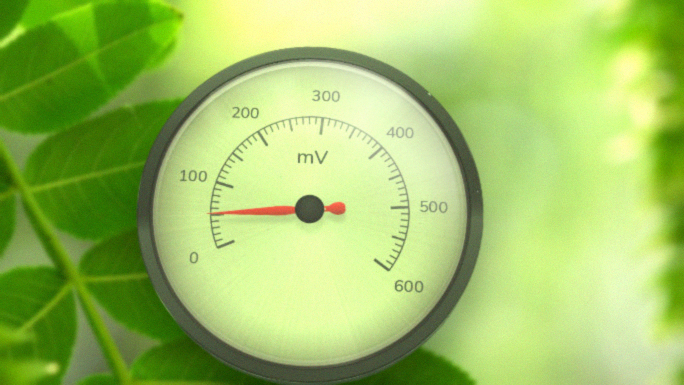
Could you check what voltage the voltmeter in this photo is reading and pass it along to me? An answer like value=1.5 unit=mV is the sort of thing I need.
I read value=50 unit=mV
